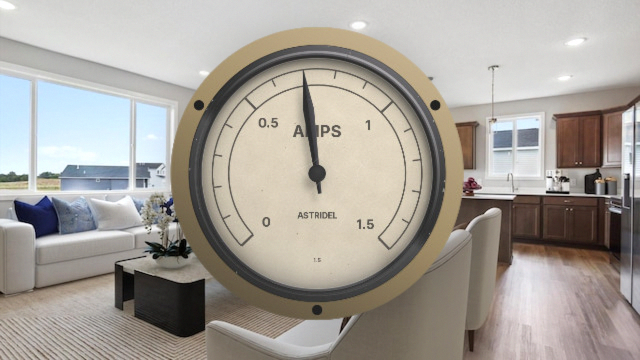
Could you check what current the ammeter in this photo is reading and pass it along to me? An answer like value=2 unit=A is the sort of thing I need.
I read value=0.7 unit=A
